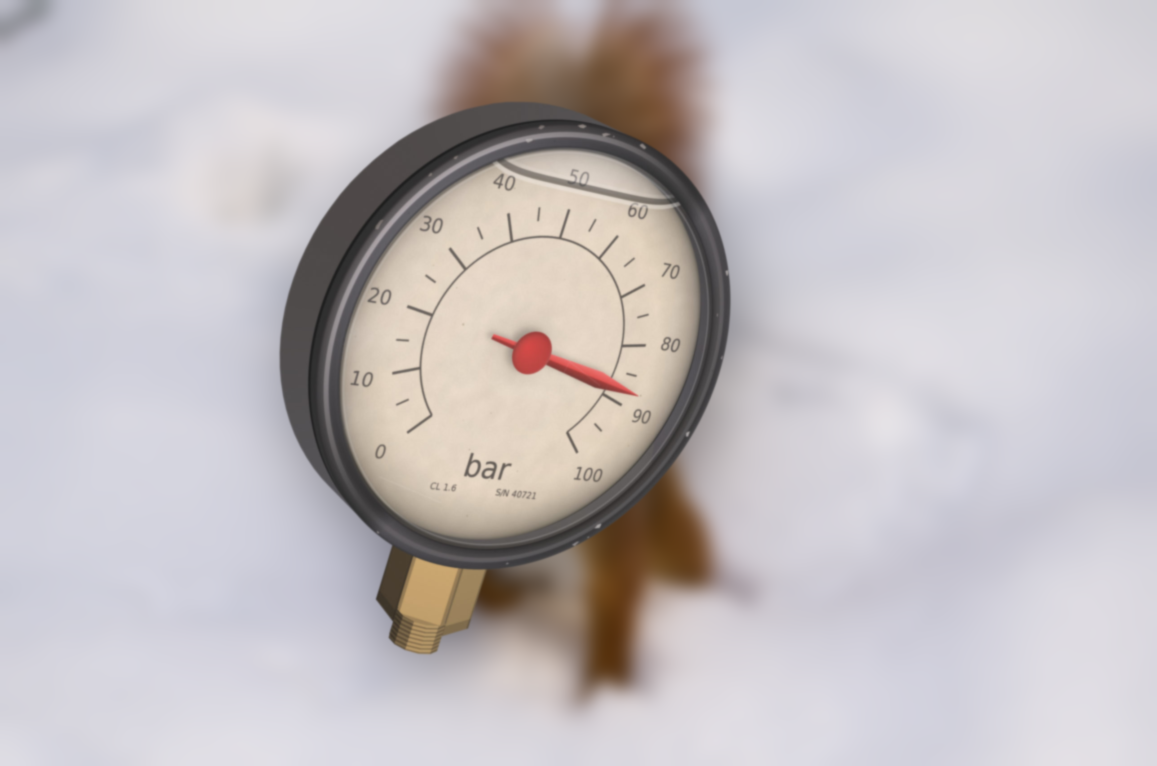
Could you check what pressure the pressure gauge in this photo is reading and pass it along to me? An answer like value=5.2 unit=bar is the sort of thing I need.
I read value=87.5 unit=bar
